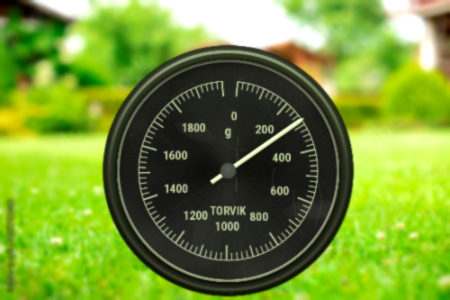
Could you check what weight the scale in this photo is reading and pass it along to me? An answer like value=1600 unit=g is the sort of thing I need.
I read value=280 unit=g
